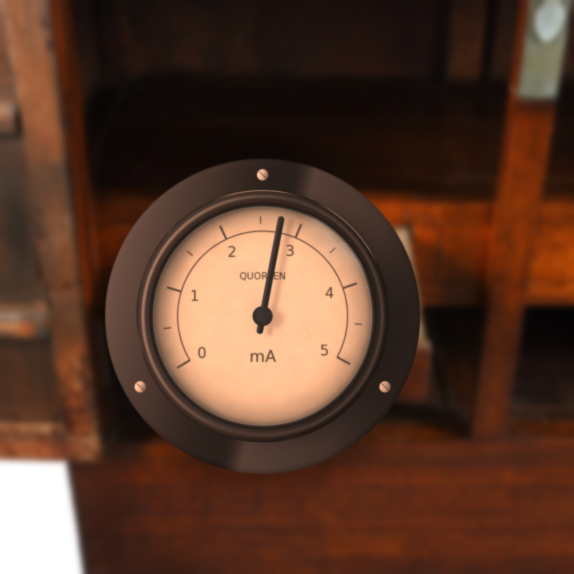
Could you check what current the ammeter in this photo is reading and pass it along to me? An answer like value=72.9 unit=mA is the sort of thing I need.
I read value=2.75 unit=mA
